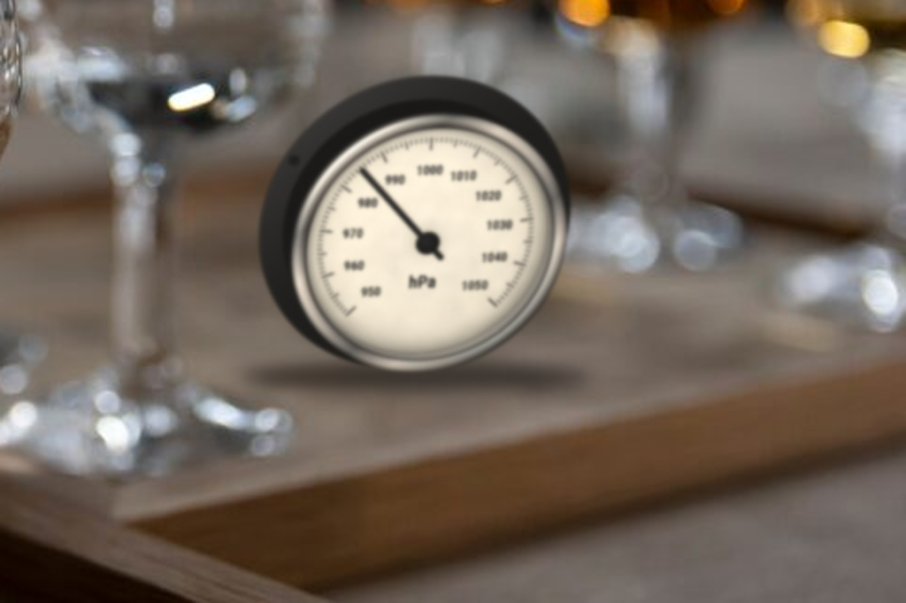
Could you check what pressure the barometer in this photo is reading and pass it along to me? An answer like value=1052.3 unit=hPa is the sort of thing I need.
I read value=985 unit=hPa
